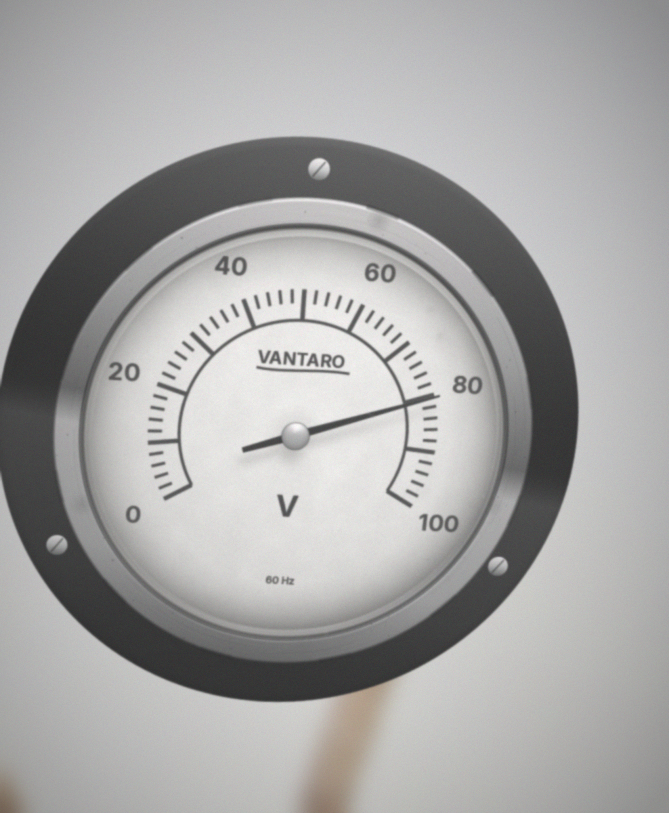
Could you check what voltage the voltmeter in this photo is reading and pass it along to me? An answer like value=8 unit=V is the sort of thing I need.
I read value=80 unit=V
